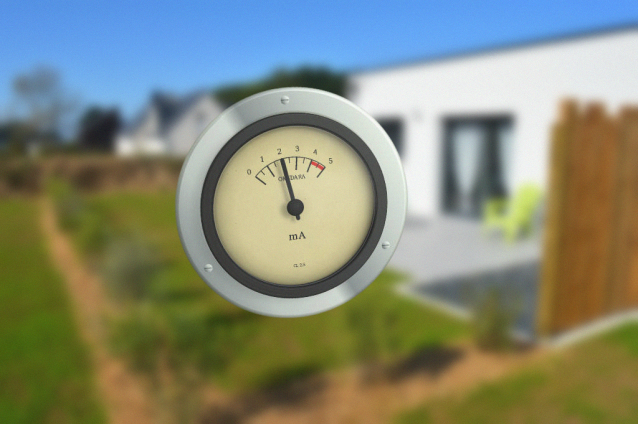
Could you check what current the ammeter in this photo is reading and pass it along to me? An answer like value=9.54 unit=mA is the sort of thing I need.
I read value=2 unit=mA
